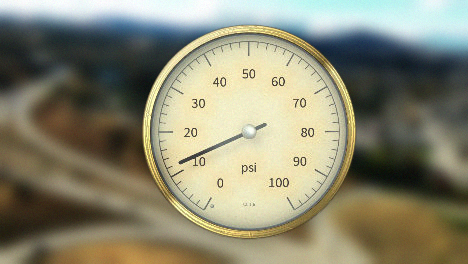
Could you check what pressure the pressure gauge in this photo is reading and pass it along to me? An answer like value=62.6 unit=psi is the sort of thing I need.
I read value=12 unit=psi
